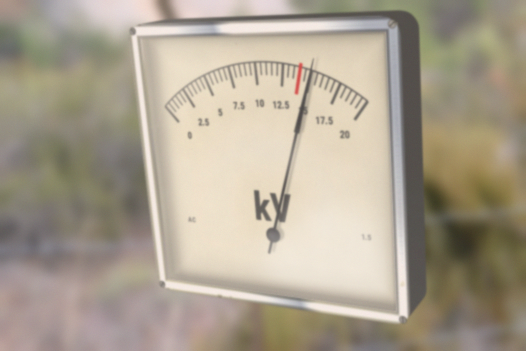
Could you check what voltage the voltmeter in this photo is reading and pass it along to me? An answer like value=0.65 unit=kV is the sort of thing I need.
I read value=15 unit=kV
